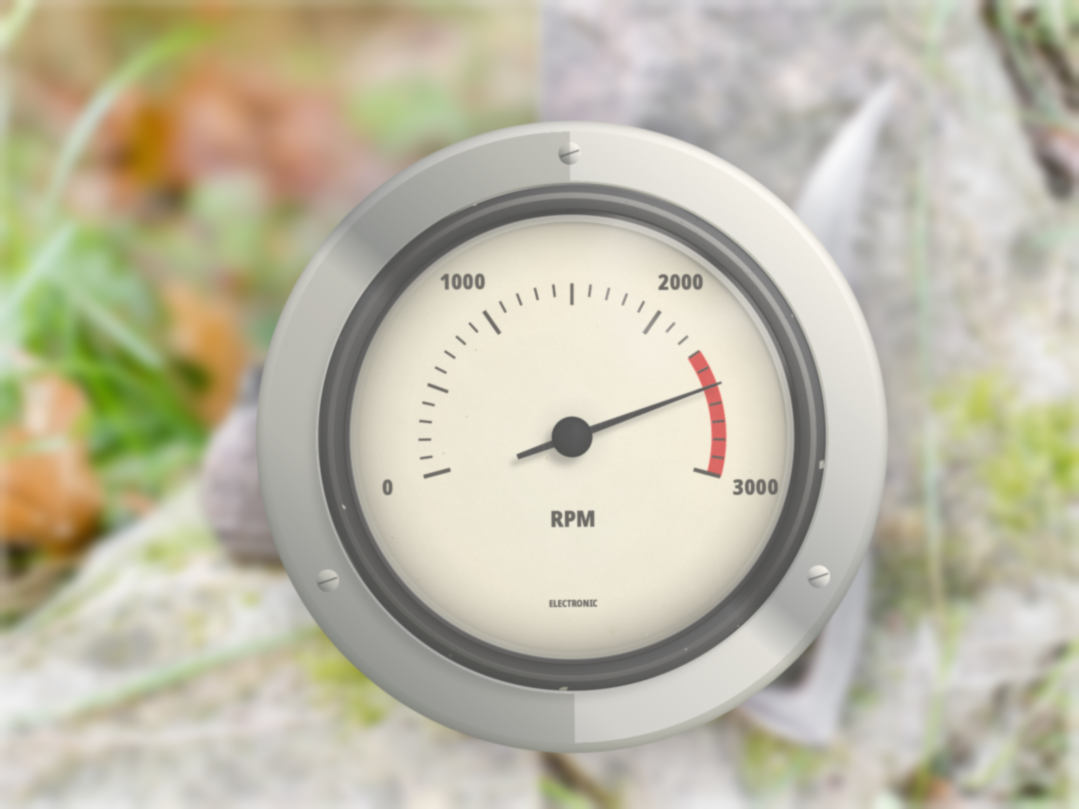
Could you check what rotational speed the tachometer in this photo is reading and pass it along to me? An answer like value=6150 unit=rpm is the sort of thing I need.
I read value=2500 unit=rpm
